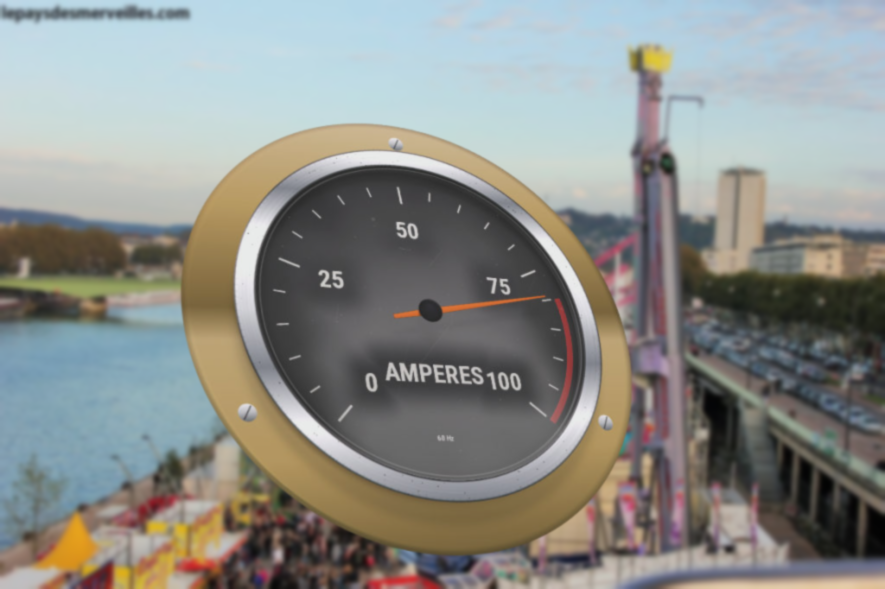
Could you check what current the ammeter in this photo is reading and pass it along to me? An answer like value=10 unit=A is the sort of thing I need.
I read value=80 unit=A
